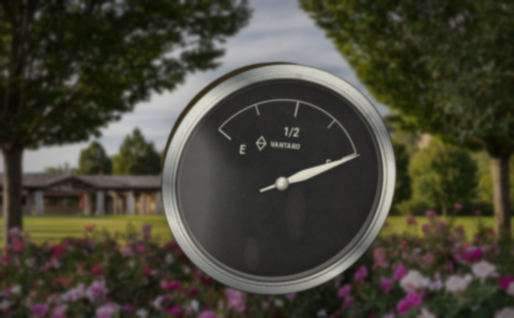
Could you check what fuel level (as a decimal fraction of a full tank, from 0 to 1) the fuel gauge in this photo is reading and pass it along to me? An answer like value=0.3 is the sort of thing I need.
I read value=1
